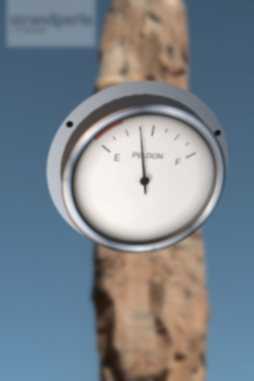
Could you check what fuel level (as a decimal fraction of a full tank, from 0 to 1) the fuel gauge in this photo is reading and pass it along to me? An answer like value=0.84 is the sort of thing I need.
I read value=0.375
